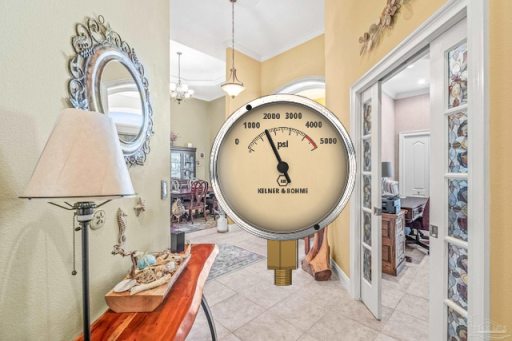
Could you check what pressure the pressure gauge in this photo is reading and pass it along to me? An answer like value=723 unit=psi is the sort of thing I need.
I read value=1500 unit=psi
